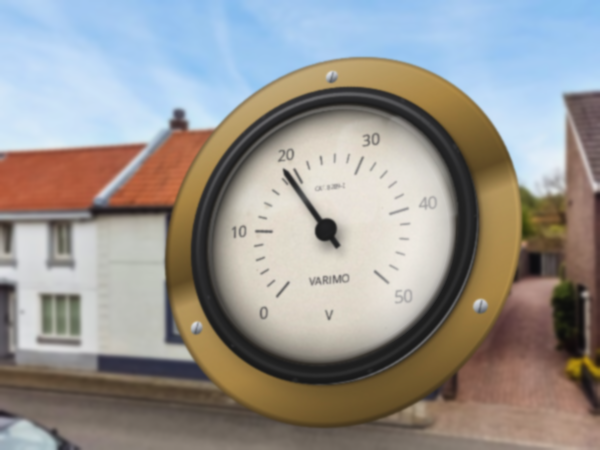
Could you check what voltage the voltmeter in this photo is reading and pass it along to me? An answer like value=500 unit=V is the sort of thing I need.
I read value=19 unit=V
